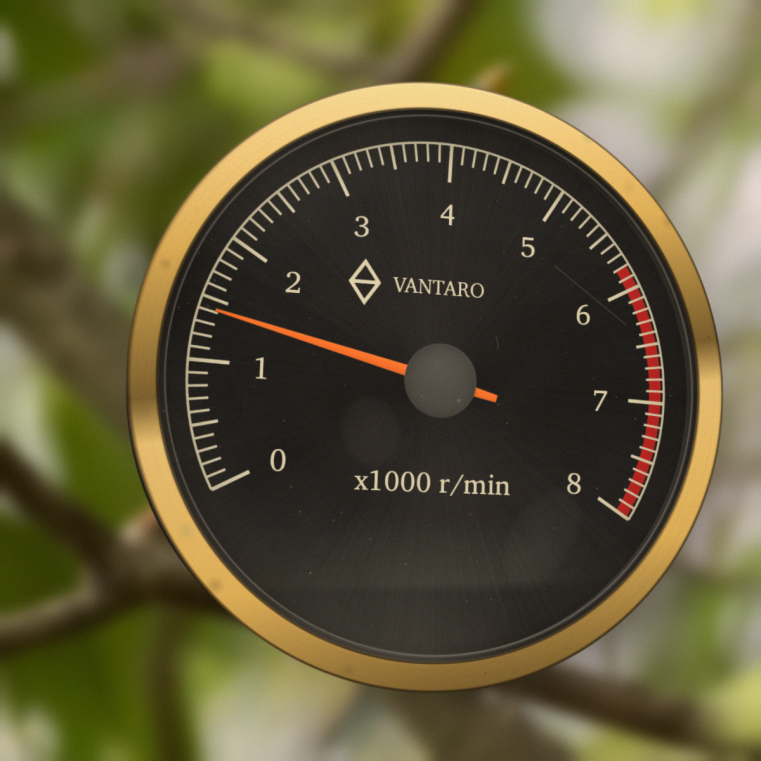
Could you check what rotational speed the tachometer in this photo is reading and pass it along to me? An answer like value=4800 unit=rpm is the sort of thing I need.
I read value=1400 unit=rpm
